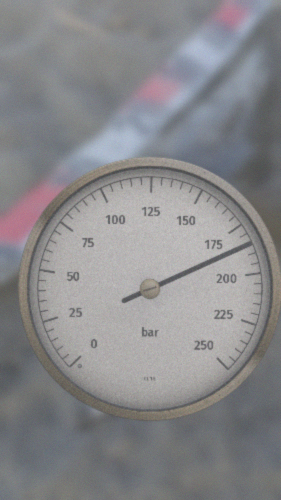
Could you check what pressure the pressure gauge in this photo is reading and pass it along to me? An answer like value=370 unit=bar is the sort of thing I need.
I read value=185 unit=bar
